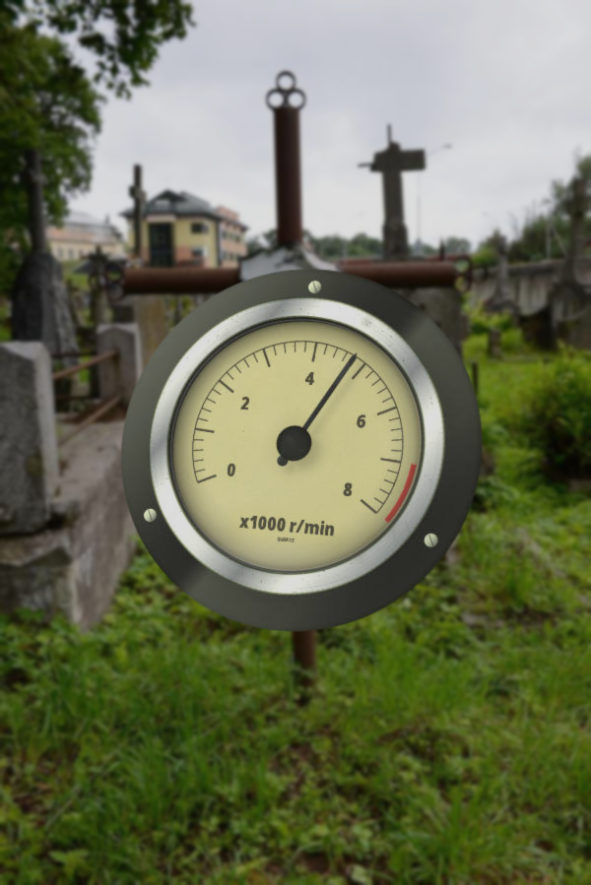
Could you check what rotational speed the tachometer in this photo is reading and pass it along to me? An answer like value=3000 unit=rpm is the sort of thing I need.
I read value=4800 unit=rpm
